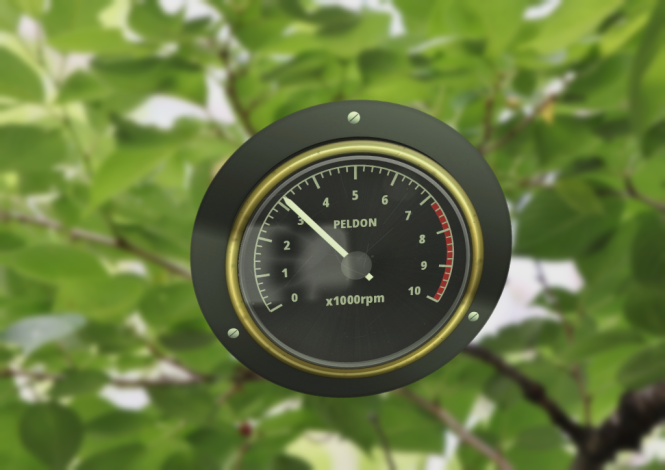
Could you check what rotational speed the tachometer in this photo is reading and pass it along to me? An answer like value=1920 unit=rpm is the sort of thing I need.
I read value=3200 unit=rpm
